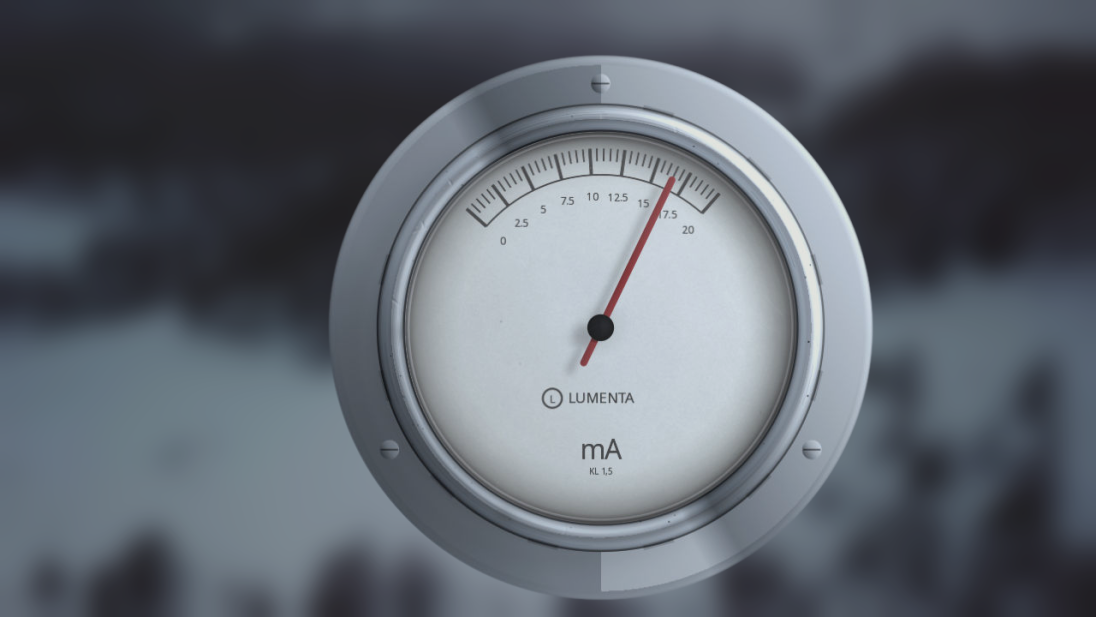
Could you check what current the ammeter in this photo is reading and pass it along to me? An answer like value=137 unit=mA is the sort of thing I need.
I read value=16.5 unit=mA
